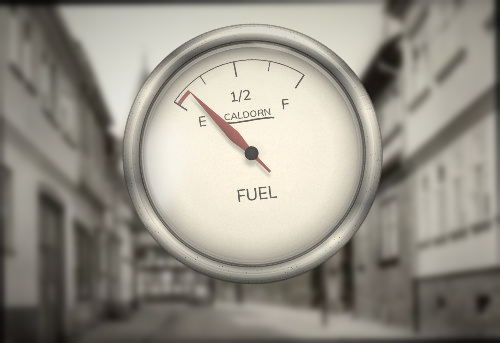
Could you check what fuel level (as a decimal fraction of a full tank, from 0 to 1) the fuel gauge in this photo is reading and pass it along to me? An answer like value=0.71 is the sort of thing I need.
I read value=0.125
